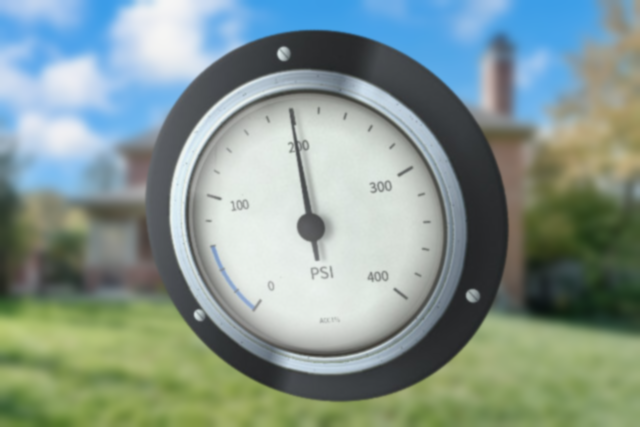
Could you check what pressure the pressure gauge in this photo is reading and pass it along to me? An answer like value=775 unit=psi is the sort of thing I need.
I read value=200 unit=psi
